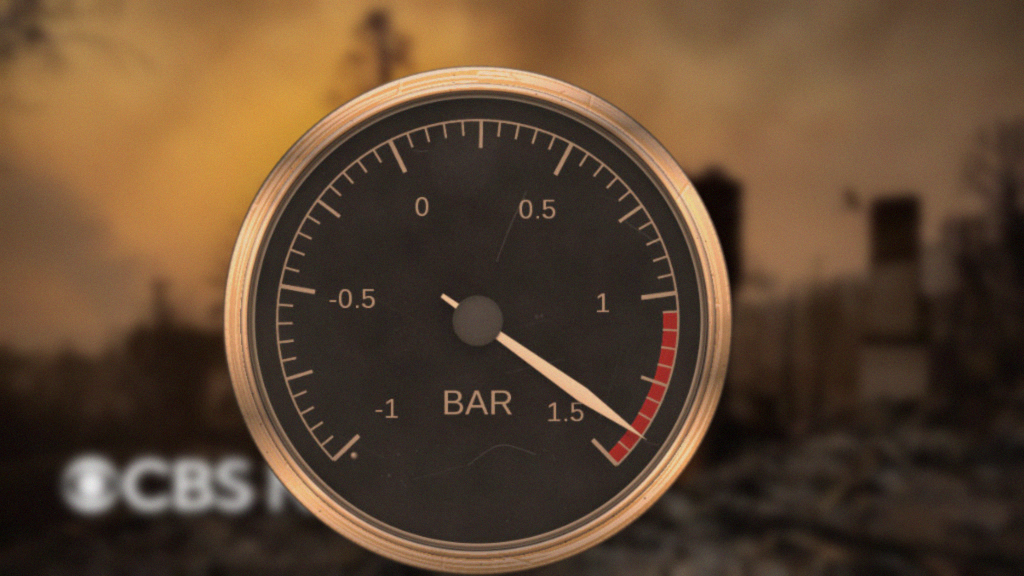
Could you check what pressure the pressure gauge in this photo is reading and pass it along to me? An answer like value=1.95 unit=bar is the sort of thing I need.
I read value=1.4 unit=bar
